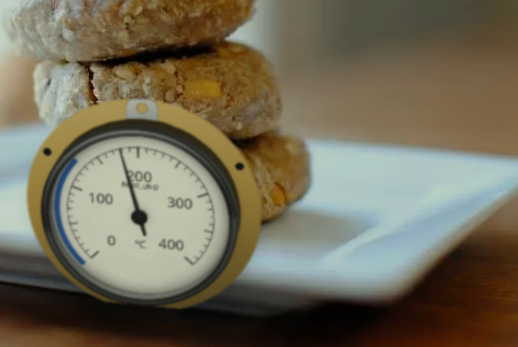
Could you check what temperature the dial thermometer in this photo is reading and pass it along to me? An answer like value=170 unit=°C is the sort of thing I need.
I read value=180 unit=°C
